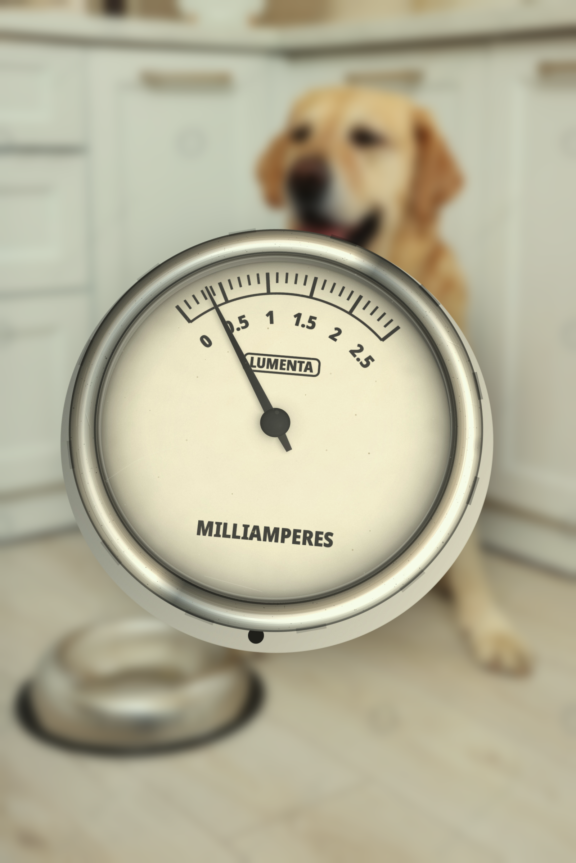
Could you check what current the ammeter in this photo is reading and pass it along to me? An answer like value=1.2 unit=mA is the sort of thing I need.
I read value=0.35 unit=mA
